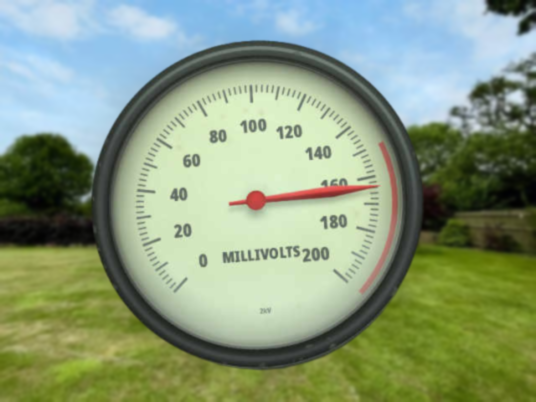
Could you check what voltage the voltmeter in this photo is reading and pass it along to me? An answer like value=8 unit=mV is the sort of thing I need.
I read value=164 unit=mV
